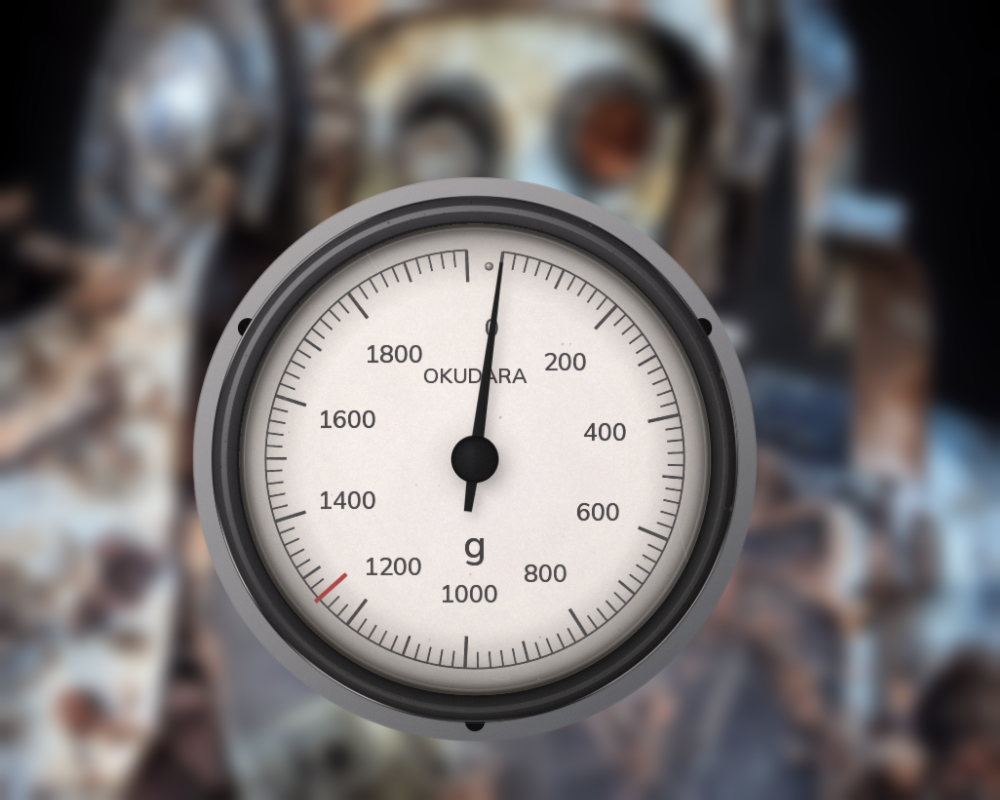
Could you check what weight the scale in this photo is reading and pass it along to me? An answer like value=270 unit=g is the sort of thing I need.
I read value=0 unit=g
